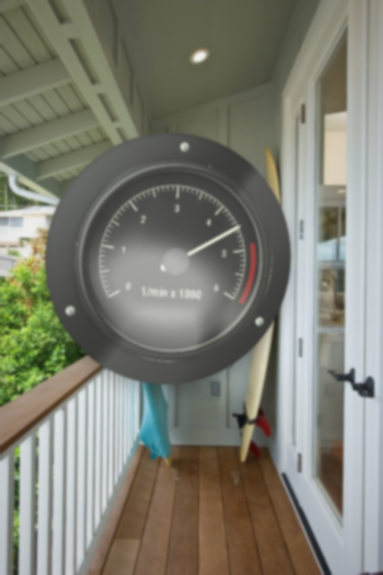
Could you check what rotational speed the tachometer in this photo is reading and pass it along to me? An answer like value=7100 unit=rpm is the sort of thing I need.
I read value=4500 unit=rpm
